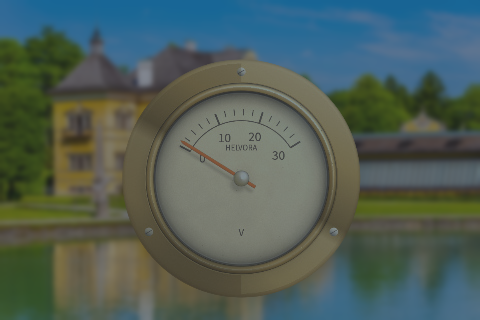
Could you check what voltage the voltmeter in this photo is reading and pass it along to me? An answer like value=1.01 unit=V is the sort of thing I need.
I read value=1 unit=V
